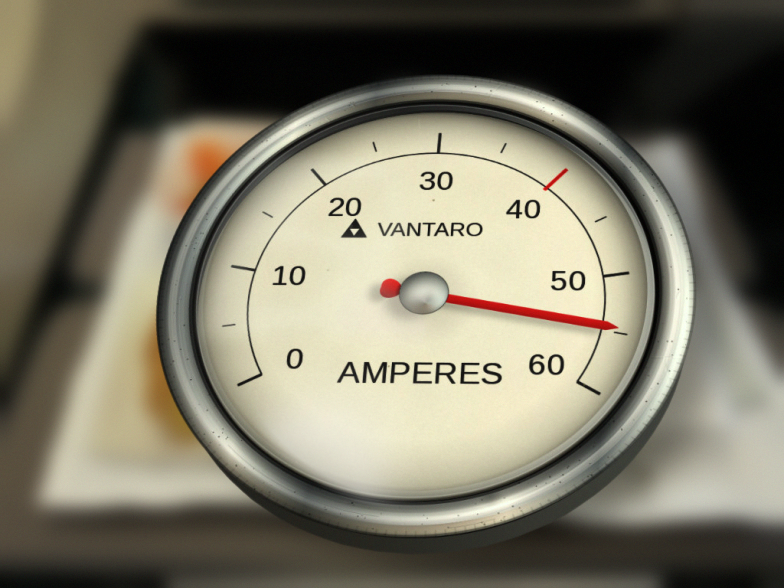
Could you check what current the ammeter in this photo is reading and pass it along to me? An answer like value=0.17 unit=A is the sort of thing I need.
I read value=55 unit=A
